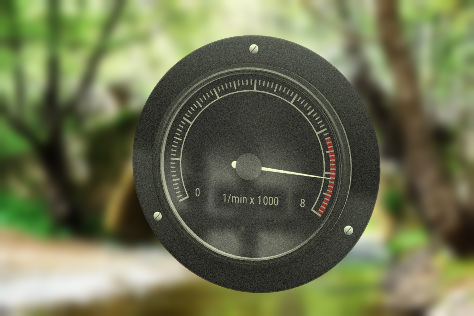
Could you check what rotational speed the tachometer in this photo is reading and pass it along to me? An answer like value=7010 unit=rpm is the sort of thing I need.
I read value=7100 unit=rpm
